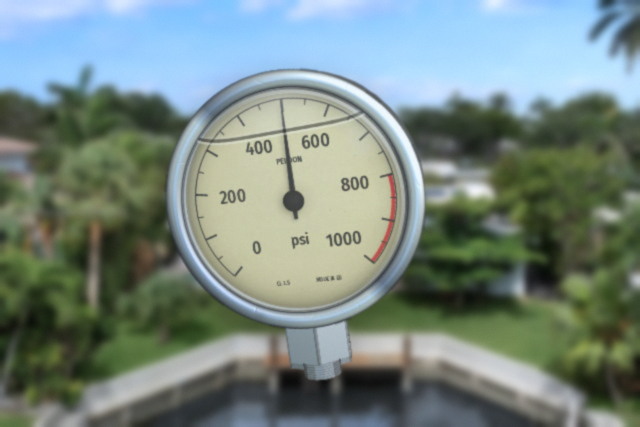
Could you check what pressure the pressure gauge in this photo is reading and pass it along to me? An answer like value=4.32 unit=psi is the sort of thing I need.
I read value=500 unit=psi
